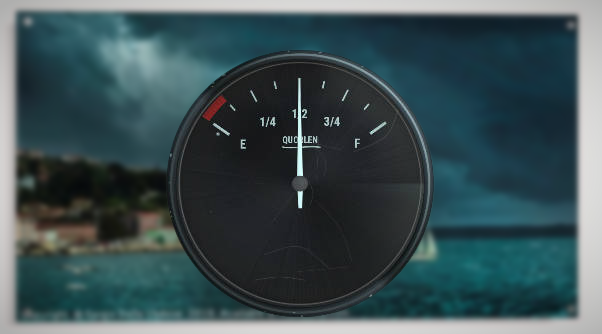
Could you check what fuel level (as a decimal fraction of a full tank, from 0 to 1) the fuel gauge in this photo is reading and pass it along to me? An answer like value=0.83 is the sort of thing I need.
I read value=0.5
